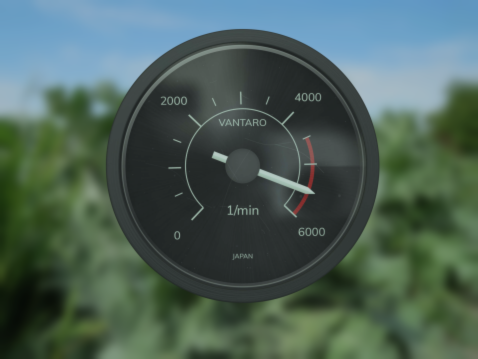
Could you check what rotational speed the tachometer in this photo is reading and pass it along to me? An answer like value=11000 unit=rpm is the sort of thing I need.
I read value=5500 unit=rpm
